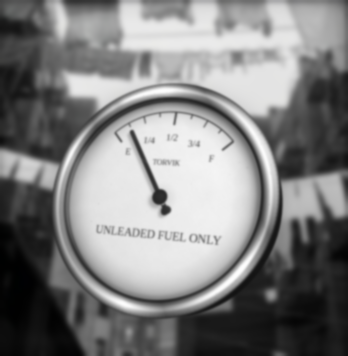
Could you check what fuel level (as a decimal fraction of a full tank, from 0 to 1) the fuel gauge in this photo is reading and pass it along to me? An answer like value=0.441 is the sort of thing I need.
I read value=0.125
